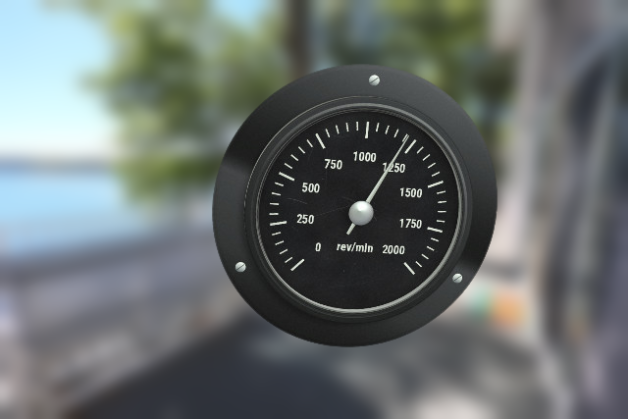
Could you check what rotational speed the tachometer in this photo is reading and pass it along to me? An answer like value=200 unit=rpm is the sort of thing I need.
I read value=1200 unit=rpm
